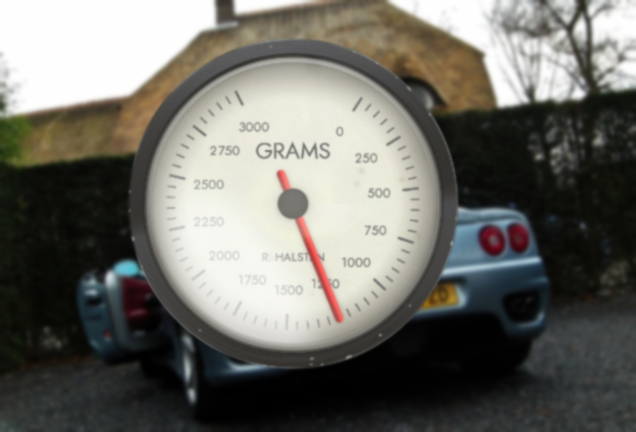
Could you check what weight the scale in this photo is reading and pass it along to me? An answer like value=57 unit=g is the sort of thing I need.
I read value=1250 unit=g
